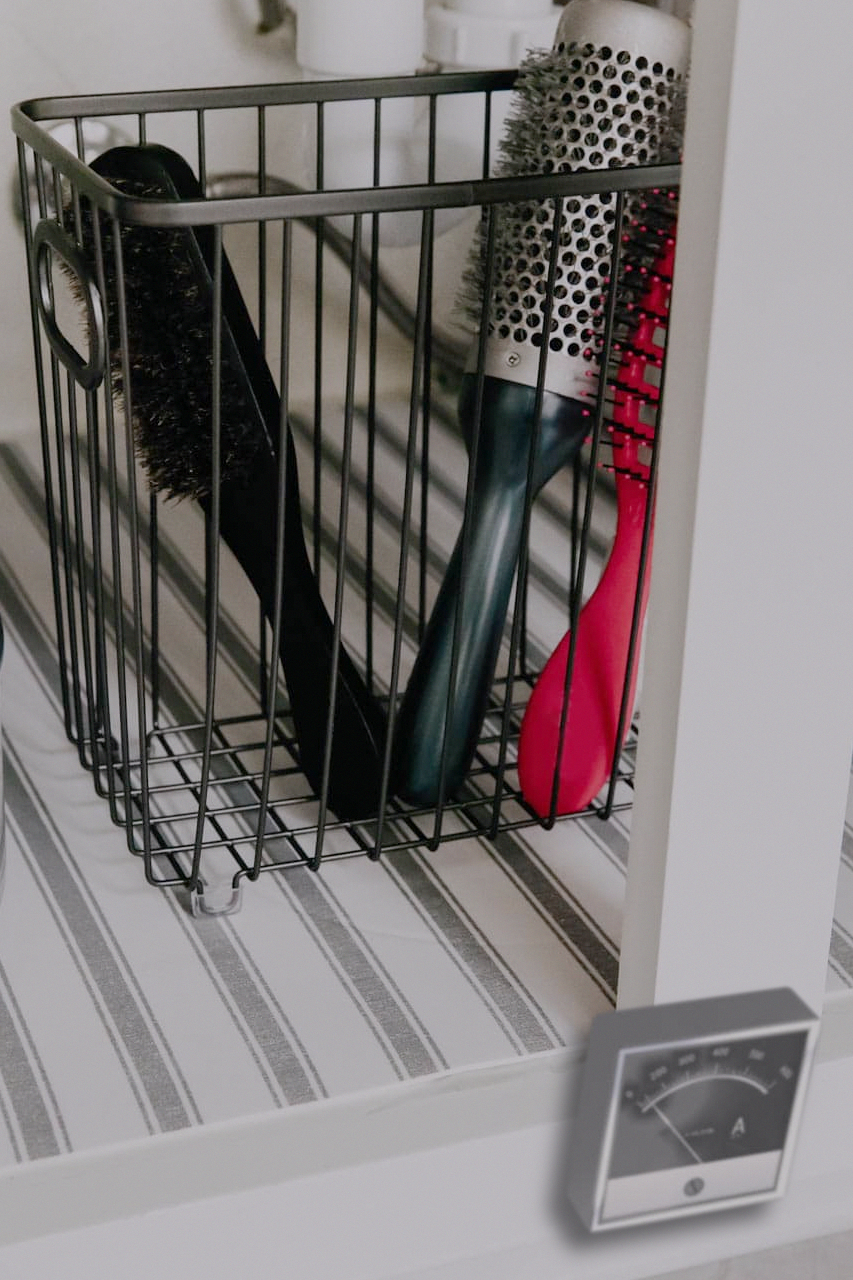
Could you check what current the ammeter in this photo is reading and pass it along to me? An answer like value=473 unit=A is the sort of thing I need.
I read value=100 unit=A
